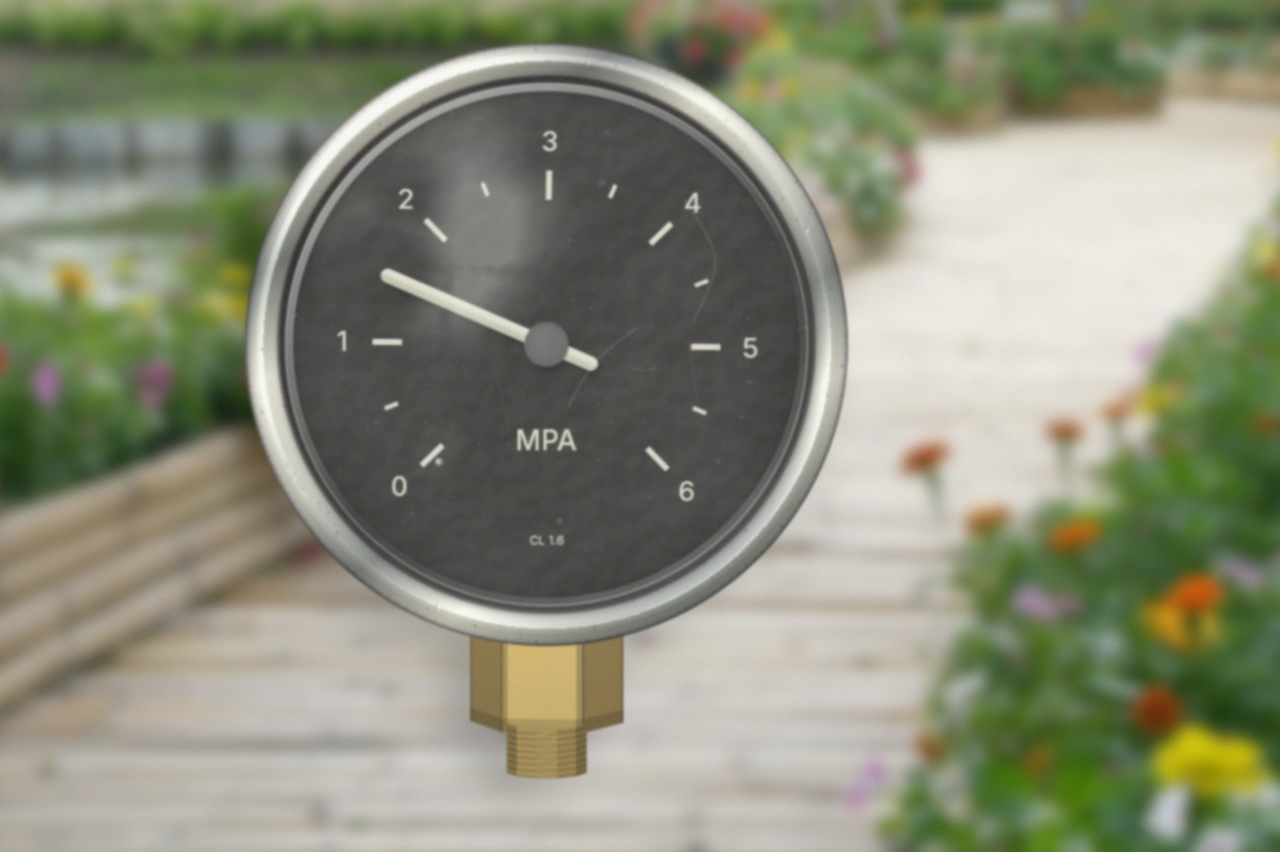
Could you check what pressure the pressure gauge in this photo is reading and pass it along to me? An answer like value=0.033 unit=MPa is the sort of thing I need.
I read value=1.5 unit=MPa
